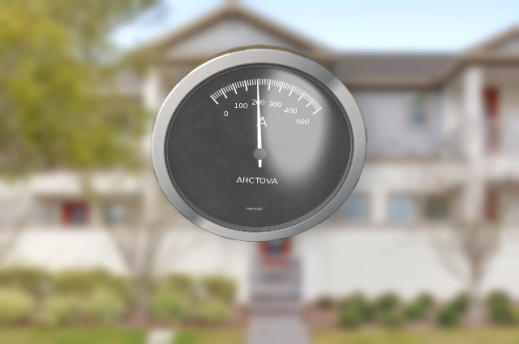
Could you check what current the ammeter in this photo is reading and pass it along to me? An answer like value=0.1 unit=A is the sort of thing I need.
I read value=200 unit=A
